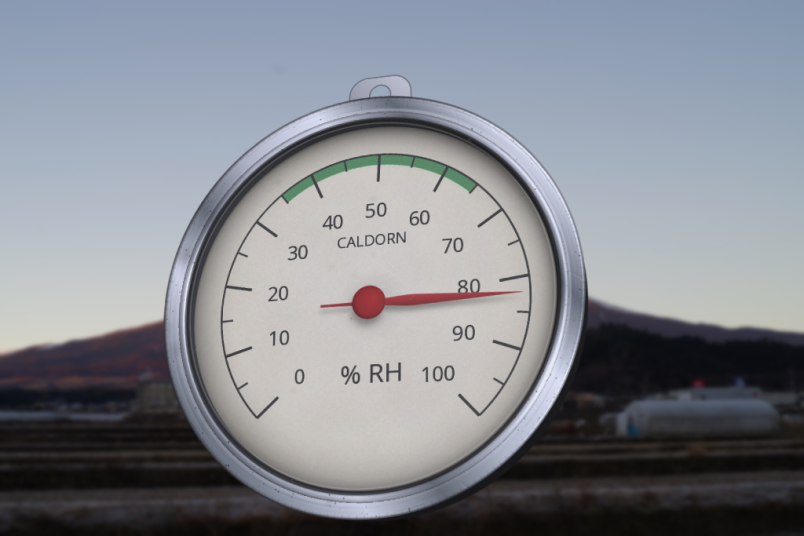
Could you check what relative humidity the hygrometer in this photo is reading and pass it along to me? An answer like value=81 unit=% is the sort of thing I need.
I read value=82.5 unit=%
